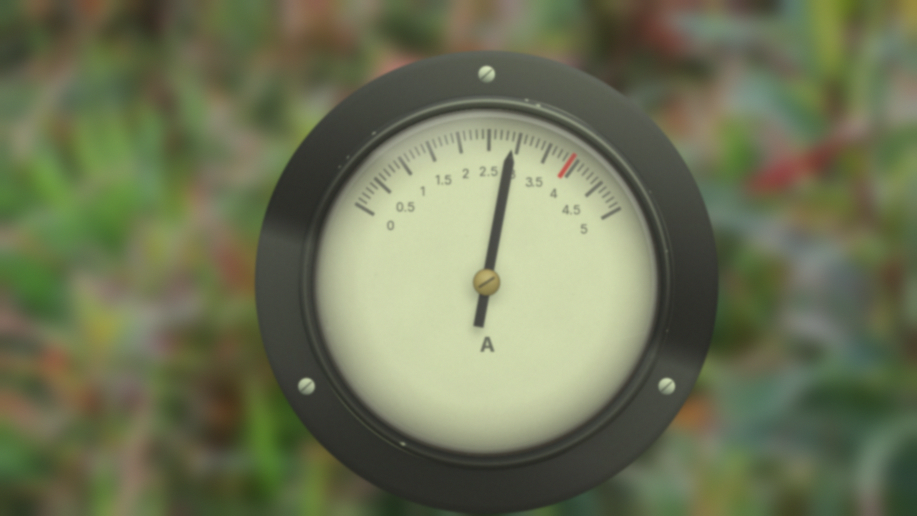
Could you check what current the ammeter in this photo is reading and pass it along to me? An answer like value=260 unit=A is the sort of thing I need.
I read value=2.9 unit=A
